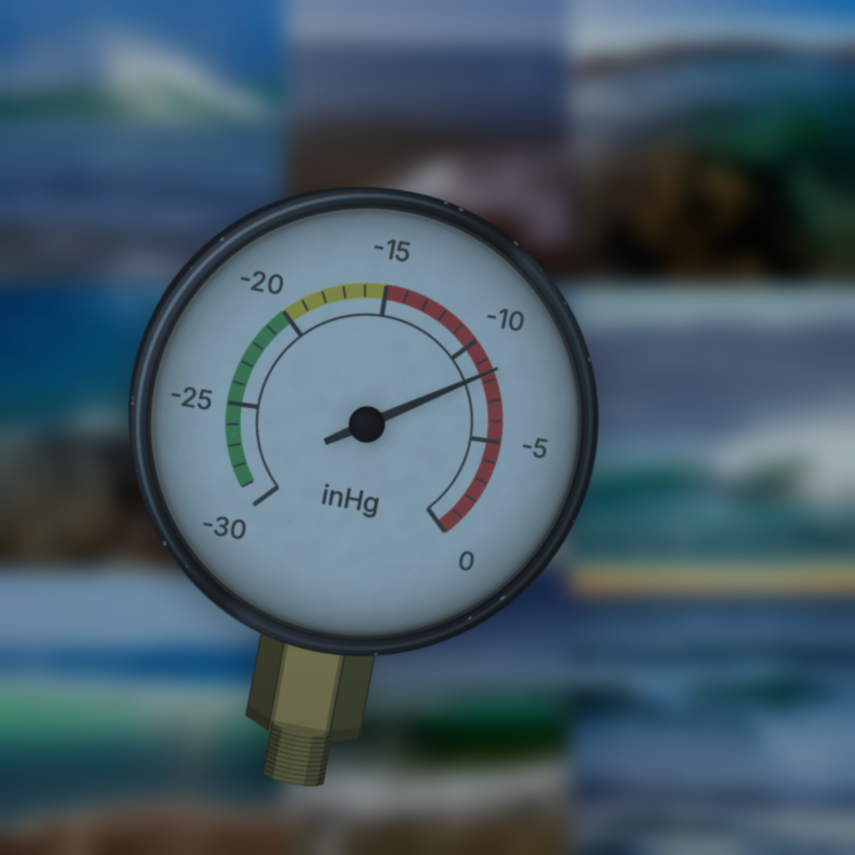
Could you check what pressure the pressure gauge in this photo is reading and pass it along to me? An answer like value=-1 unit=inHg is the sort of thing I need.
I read value=-8.5 unit=inHg
